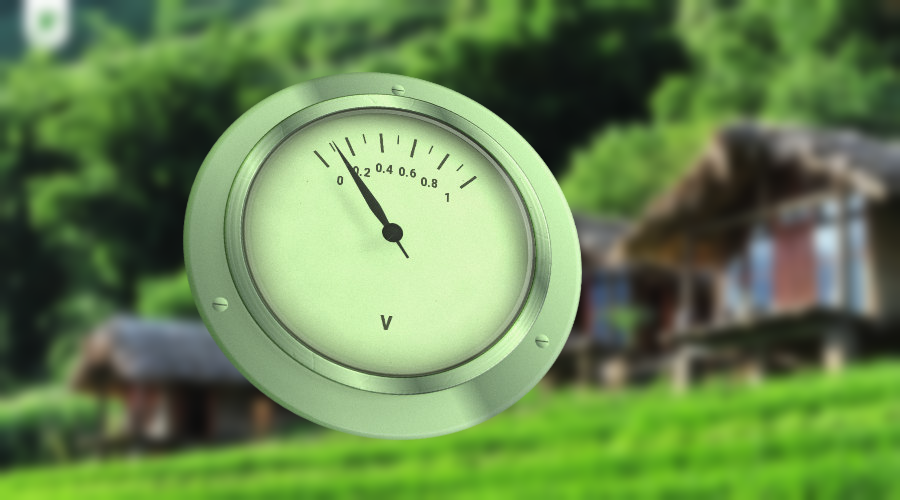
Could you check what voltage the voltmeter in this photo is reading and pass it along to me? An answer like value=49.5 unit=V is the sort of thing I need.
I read value=0.1 unit=V
